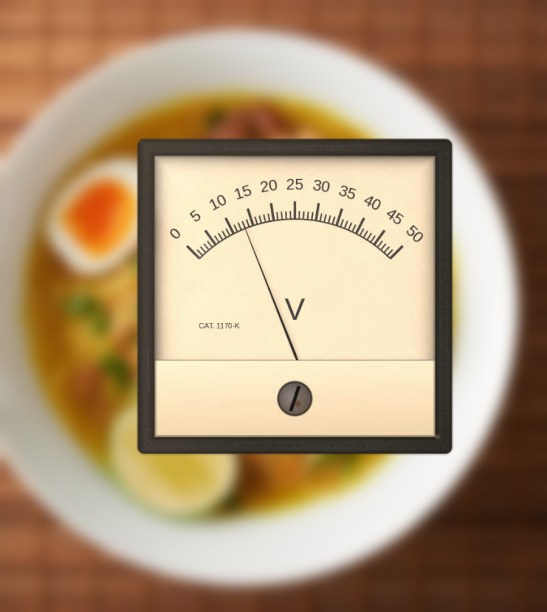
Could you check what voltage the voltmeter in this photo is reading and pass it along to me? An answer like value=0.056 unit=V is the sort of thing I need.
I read value=13 unit=V
